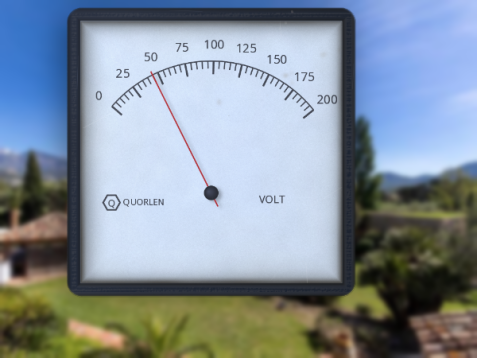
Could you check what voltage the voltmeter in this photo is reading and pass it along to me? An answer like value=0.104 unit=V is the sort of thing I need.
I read value=45 unit=V
